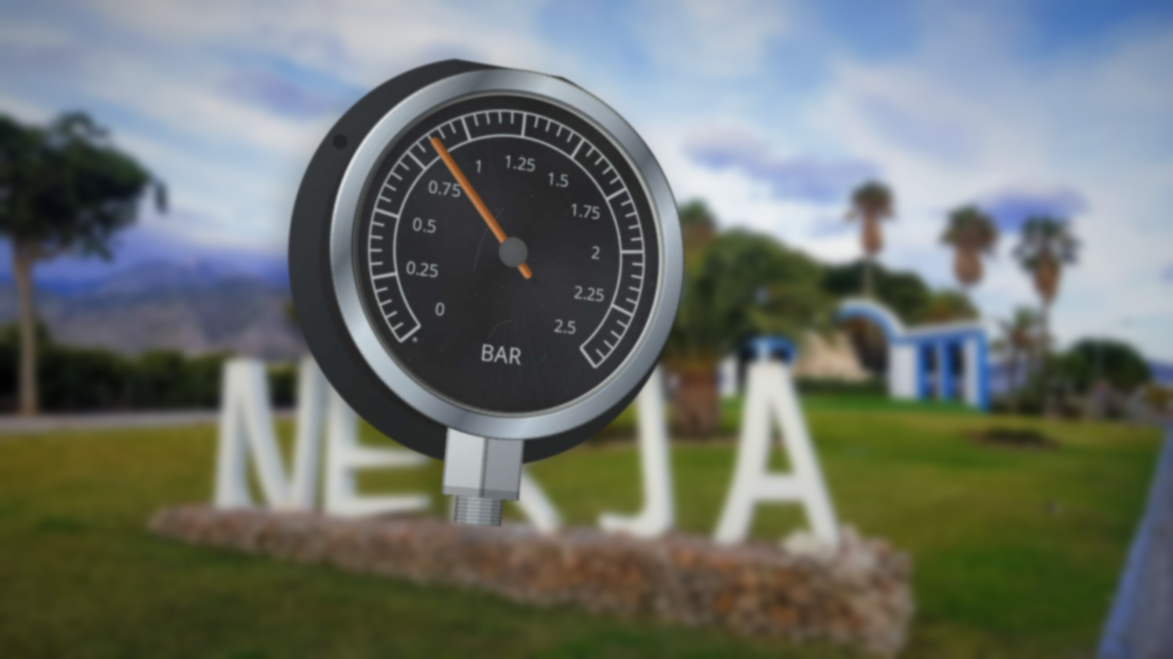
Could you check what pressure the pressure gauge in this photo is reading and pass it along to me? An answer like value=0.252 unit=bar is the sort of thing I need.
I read value=0.85 unit=bar
